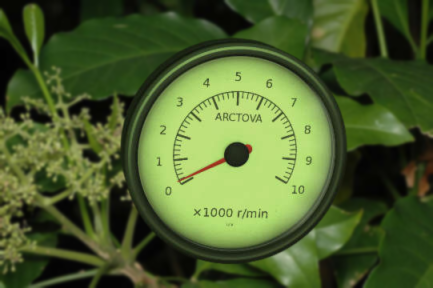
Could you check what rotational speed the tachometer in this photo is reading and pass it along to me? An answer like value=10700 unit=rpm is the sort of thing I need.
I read value=200 unit=rpm
